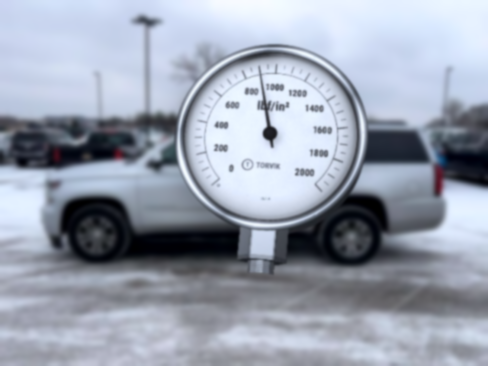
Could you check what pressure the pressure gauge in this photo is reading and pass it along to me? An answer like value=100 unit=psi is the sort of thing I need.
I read value=900 unit=psi
